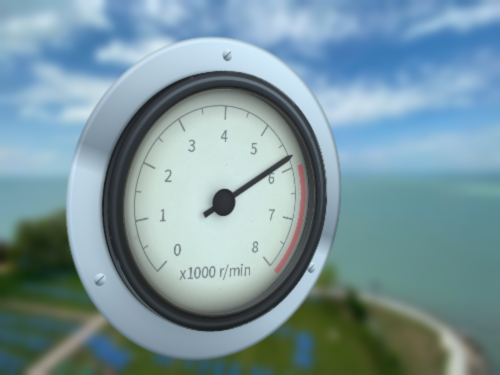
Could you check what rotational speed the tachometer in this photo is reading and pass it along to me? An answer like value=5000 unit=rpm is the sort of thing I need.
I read value=5750 unit=rpm
